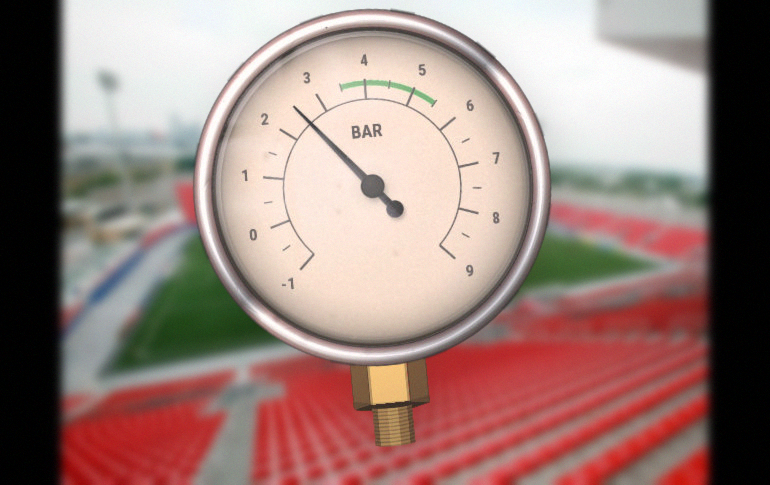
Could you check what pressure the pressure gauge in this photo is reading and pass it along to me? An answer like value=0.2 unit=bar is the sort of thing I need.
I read value=2.5 unit=bar
